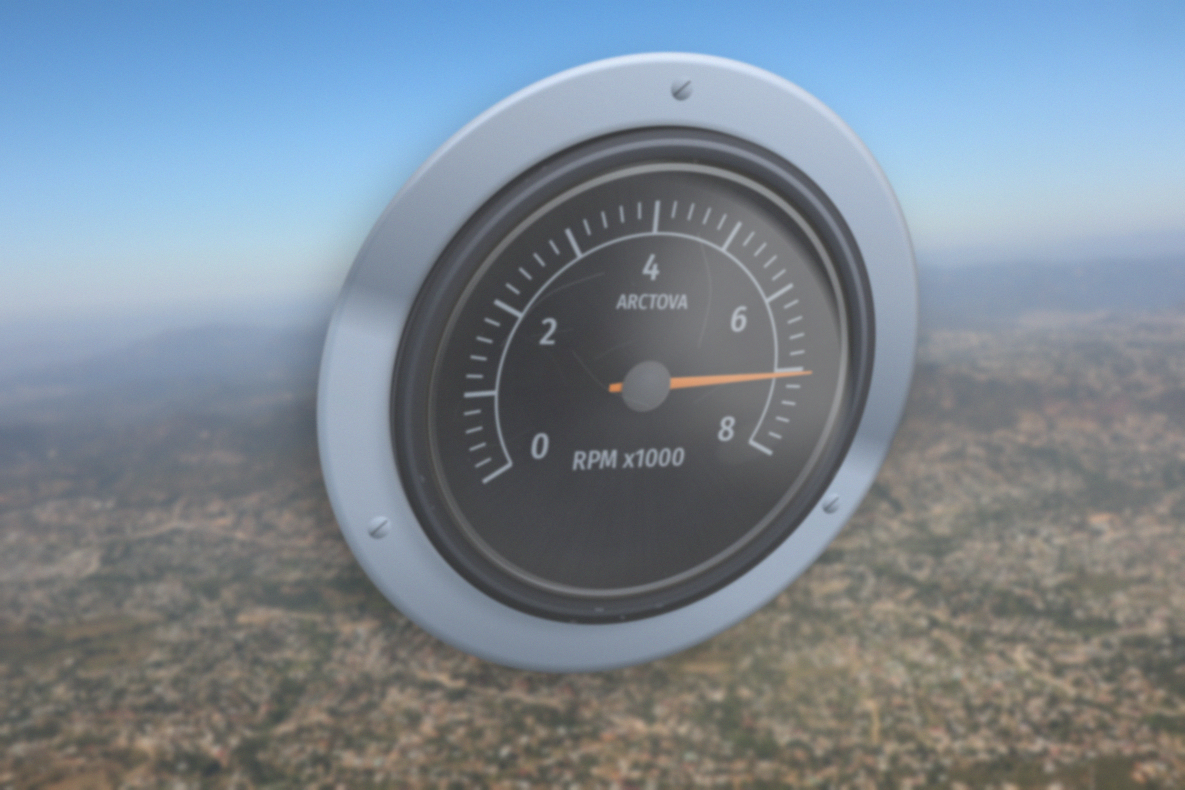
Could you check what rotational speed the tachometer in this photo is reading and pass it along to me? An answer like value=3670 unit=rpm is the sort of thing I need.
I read value=7000 unit=rpm
